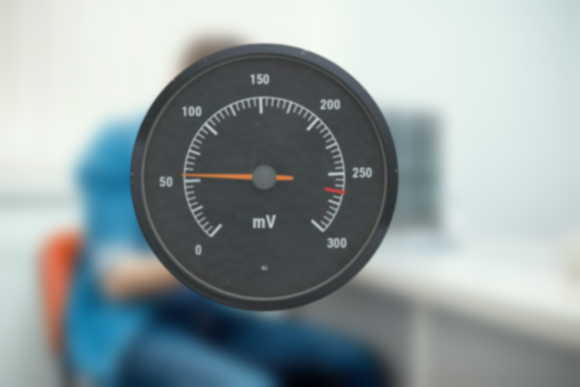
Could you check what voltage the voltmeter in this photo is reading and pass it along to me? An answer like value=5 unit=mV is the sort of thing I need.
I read value=55 unit=mV
